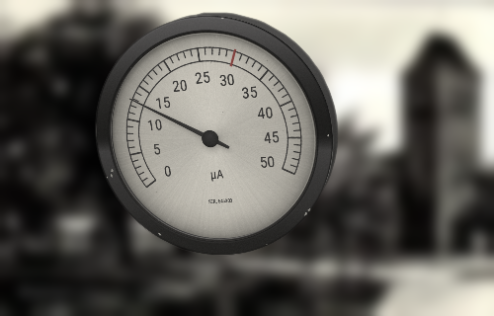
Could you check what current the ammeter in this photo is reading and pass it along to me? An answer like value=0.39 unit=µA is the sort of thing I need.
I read value=13 unit=µA
